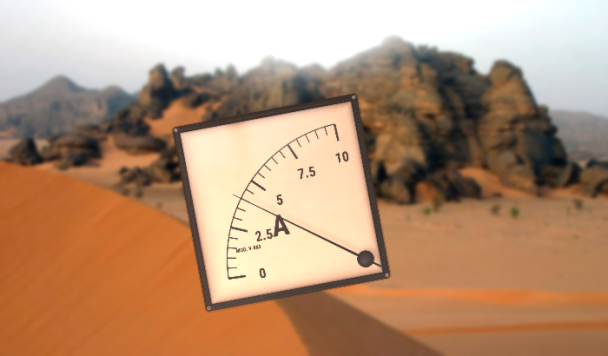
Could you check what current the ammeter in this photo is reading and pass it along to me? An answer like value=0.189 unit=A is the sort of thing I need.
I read value=4 unit=A
